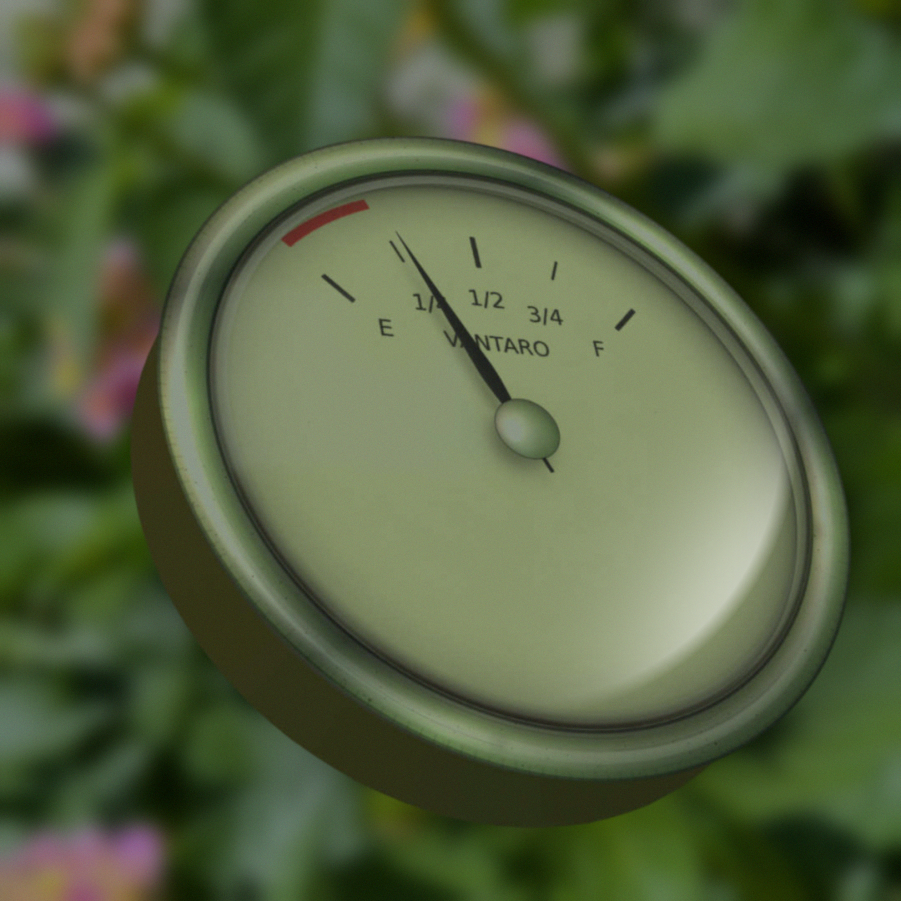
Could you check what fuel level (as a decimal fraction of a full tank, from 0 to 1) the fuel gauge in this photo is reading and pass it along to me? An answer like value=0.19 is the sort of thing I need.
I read value=0.25
